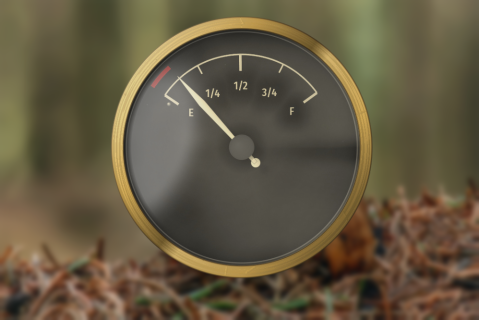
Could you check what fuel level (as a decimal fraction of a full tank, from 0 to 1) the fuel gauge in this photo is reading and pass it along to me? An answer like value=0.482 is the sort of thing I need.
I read value=0.125
